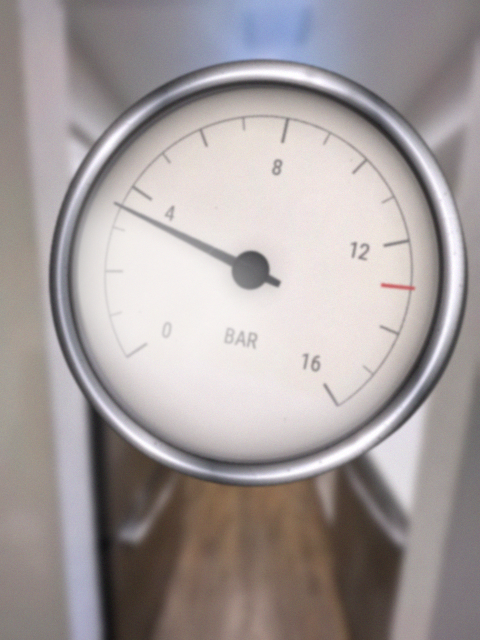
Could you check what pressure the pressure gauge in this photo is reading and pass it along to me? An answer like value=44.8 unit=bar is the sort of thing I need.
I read value=3.5 unit=bar
